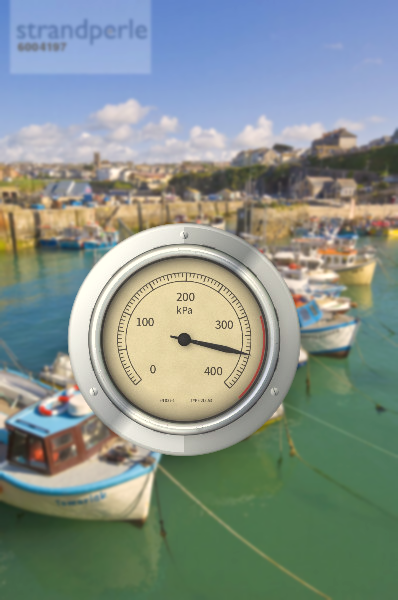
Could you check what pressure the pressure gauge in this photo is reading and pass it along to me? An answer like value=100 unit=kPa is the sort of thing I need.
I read value=350 unit=kPa
